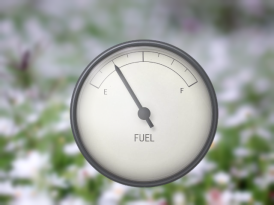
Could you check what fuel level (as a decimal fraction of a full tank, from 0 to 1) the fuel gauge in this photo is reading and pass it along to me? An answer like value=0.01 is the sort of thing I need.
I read value=0.25
